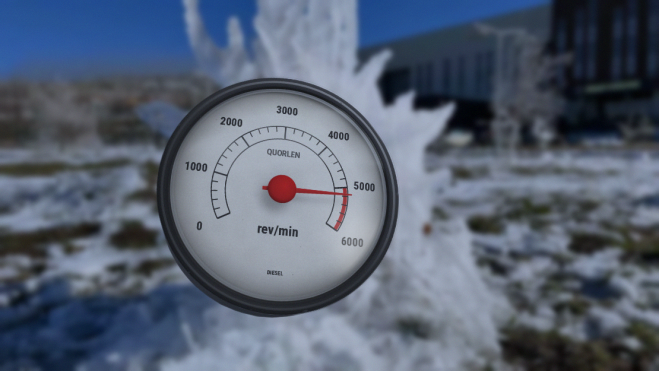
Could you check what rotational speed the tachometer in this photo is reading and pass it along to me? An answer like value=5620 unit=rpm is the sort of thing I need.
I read value=5200 unit=rpm
